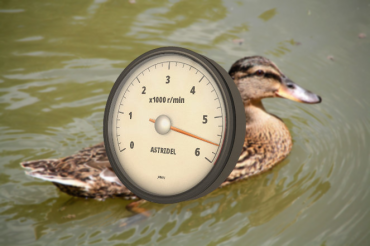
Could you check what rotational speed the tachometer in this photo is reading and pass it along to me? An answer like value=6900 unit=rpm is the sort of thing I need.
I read value=5600 unit=rpm
